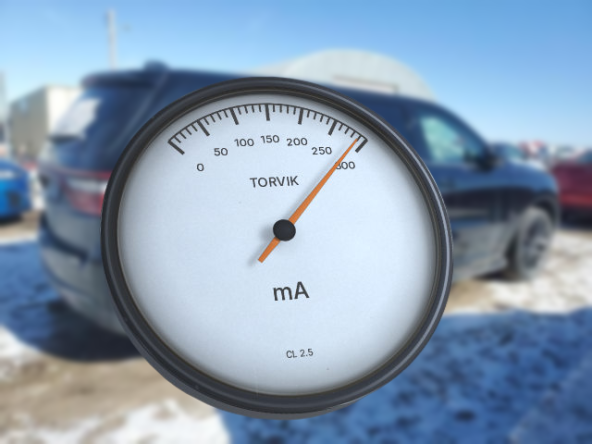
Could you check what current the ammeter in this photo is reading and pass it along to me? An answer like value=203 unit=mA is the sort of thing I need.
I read value=290 unit=mA
